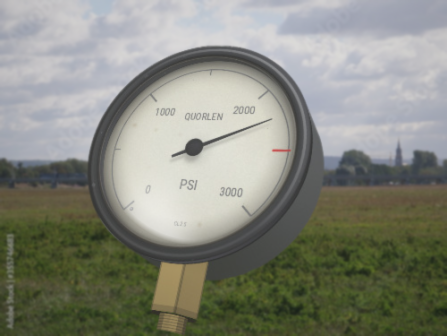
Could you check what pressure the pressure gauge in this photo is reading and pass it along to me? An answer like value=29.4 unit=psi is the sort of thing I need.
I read value=2250 unit=psi
